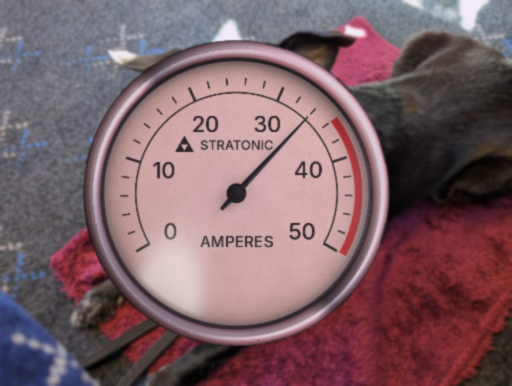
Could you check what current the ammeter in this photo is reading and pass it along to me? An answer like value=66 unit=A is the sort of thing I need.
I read value=34 unit=A
